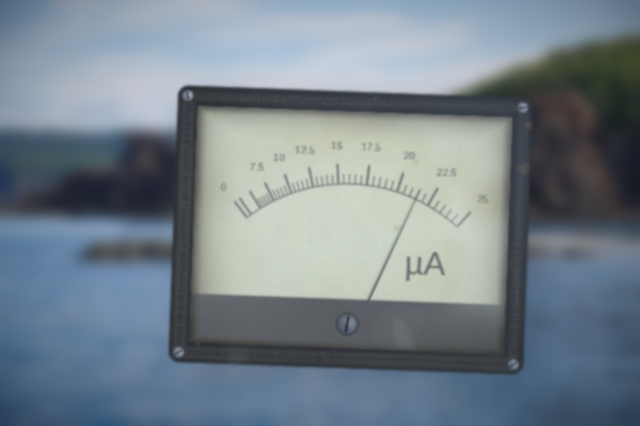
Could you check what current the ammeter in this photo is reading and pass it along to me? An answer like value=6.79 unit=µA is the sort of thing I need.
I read value=21.5 unit=µA
